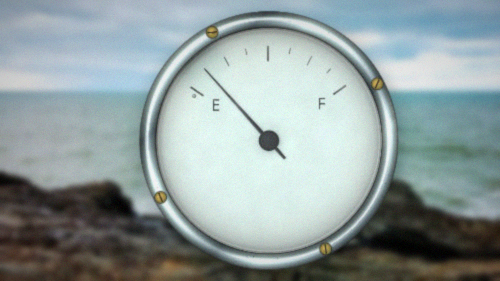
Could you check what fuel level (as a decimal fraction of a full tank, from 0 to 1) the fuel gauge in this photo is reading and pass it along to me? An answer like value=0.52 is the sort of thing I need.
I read value=0.125
